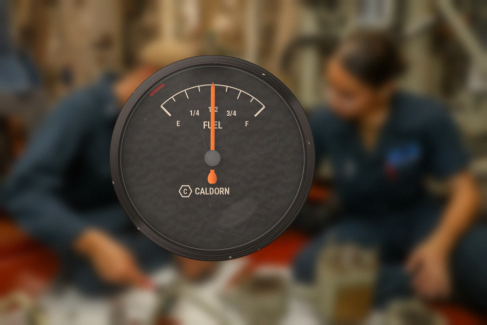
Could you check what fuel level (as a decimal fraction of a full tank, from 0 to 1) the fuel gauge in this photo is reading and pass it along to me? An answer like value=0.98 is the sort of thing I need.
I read value=0.5
